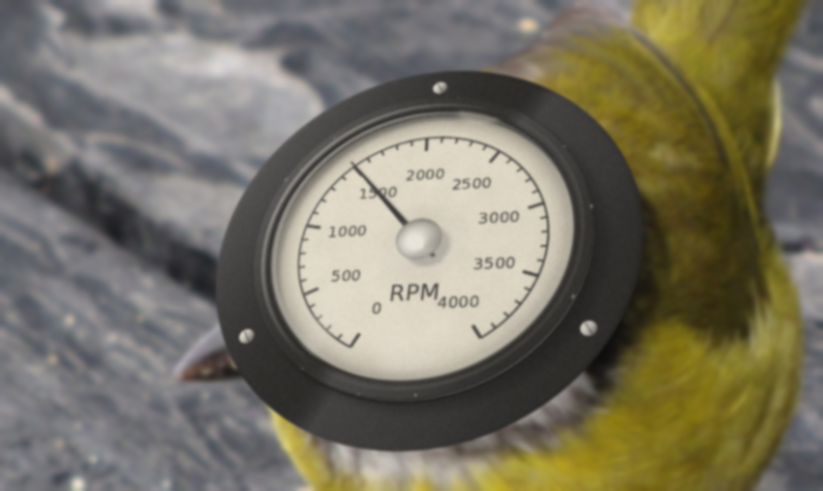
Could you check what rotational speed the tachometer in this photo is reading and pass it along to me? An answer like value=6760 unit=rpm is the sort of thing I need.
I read value=1500 unit=rpm
